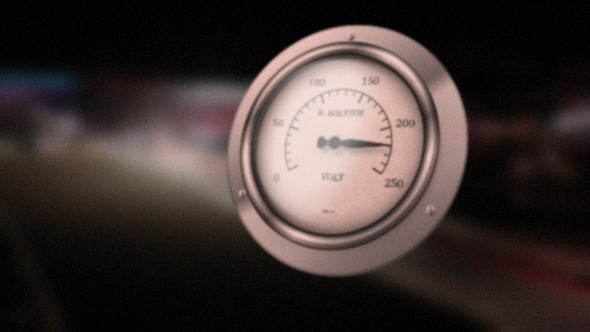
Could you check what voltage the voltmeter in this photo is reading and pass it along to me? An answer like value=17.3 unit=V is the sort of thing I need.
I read value=220 unit=V
